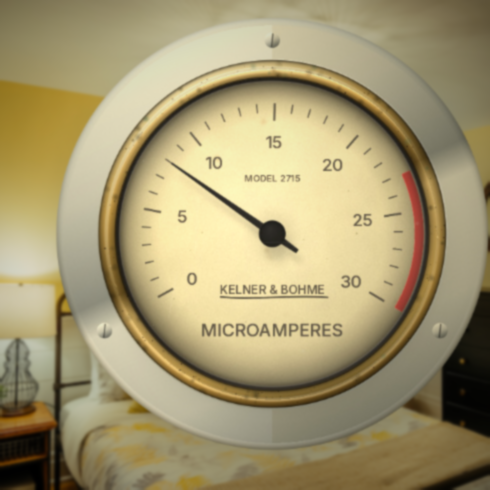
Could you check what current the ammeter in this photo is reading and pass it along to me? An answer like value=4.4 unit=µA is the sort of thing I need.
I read value=8 unit=µA
